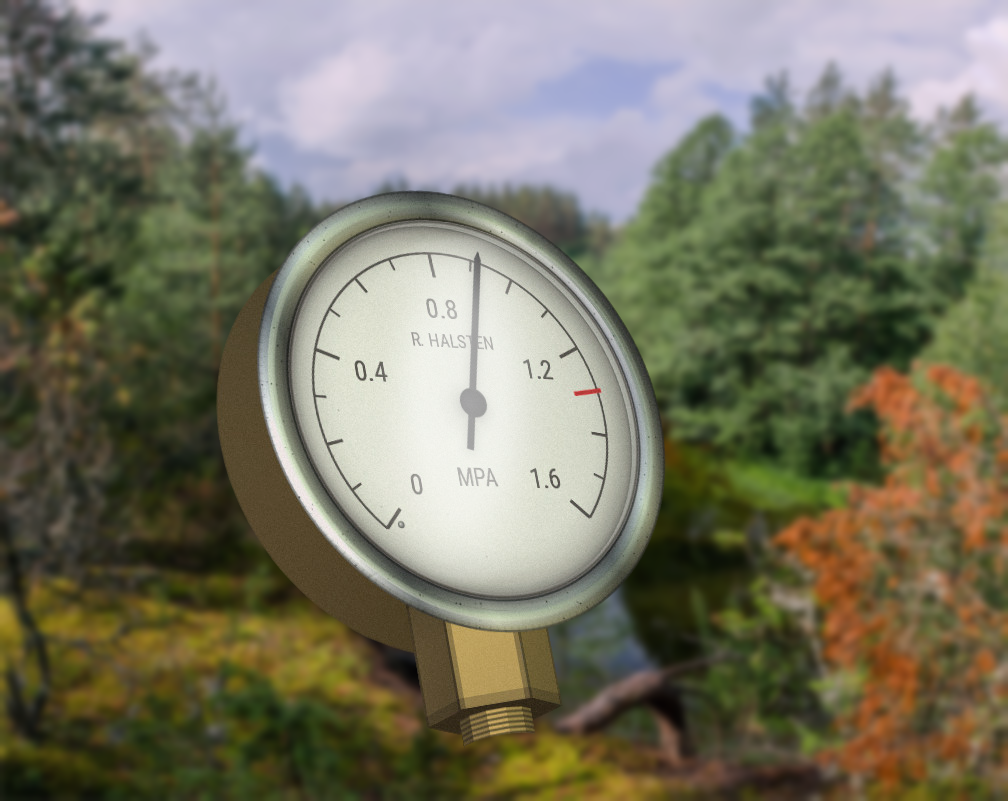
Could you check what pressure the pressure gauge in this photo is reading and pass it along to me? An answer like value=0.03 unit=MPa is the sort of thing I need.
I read value=0.9 unit=MPa
